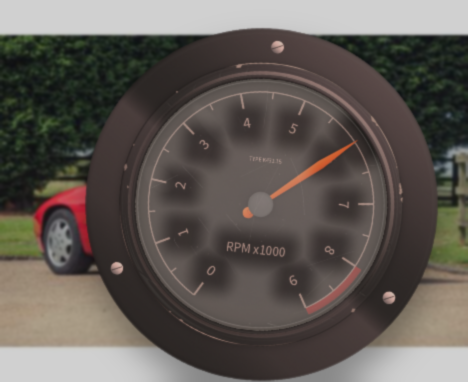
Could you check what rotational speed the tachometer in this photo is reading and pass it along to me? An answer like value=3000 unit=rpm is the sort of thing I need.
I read value=6000 unit=rpm
